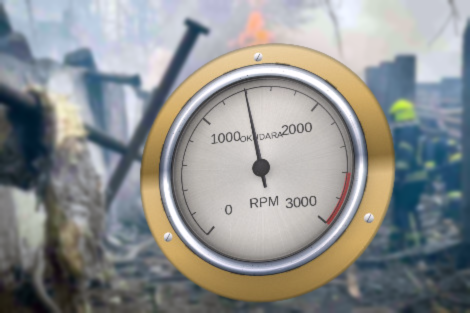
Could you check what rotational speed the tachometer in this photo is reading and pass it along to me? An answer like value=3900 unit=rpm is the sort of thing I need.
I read value=1400 unit=rpm
